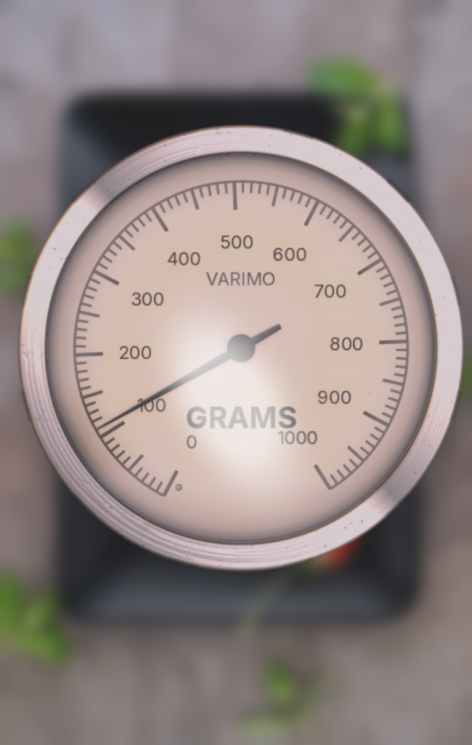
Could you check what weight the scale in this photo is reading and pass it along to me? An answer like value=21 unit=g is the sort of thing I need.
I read value=110 unit=g
